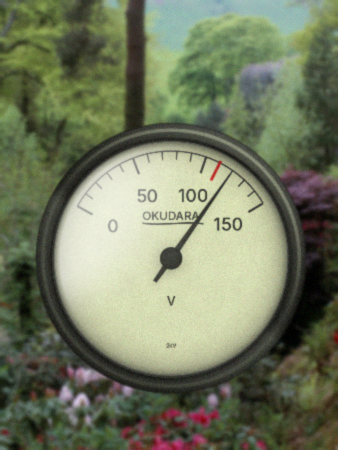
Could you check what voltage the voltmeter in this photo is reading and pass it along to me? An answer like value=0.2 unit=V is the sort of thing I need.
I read value=120 unit=V
